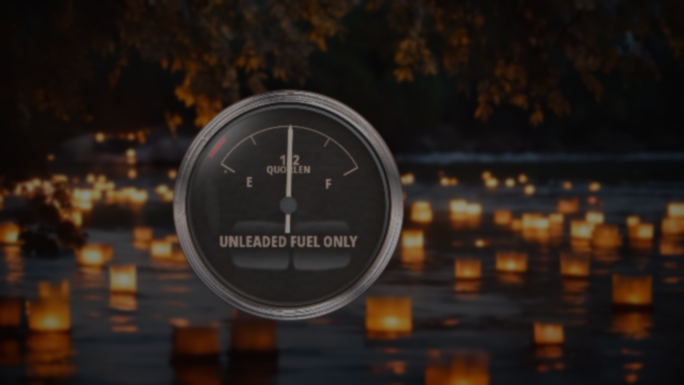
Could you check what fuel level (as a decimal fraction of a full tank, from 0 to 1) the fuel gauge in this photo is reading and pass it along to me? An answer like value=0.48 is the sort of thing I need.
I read value=0.5
